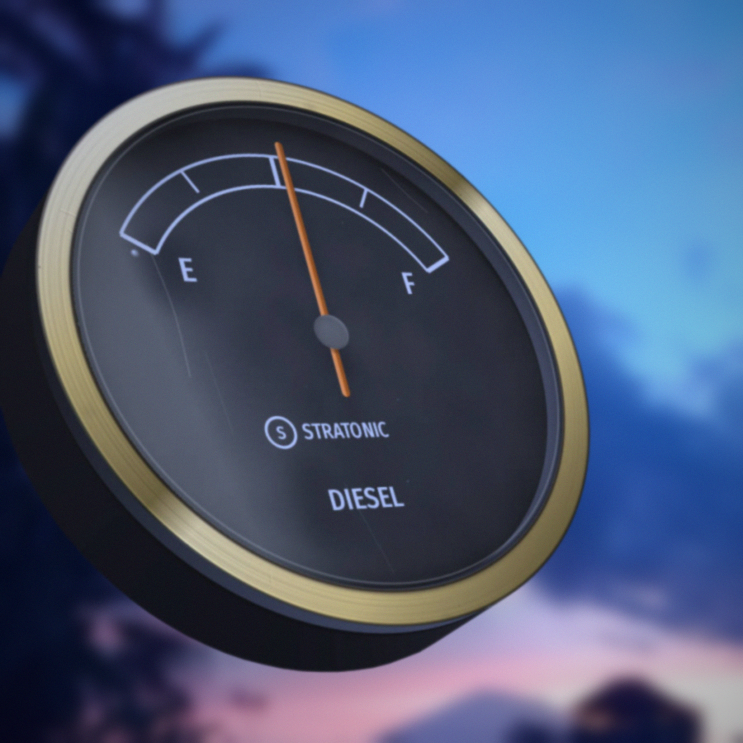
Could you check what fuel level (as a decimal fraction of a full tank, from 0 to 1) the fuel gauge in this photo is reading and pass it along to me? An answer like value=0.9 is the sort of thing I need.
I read value=0.5
